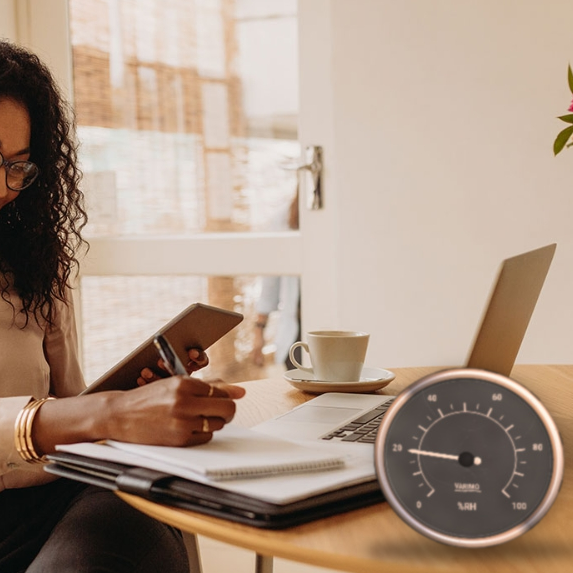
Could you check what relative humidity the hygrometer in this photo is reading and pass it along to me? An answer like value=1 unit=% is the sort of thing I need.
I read value=20 unit=%
